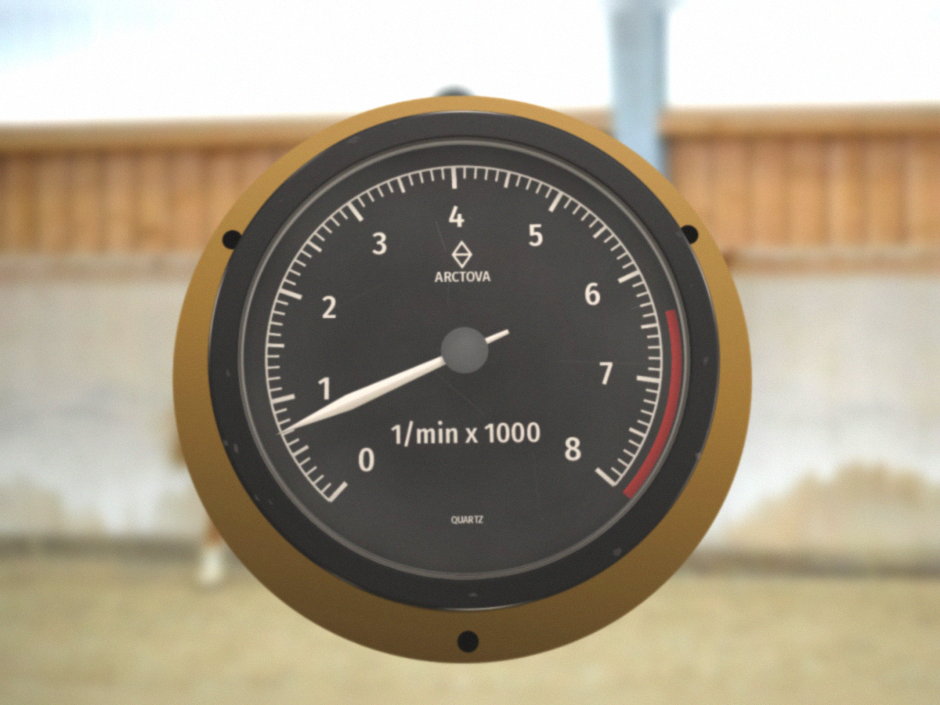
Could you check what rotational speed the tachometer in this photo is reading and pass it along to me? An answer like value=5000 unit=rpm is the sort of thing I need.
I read value=700 unit=rpm
